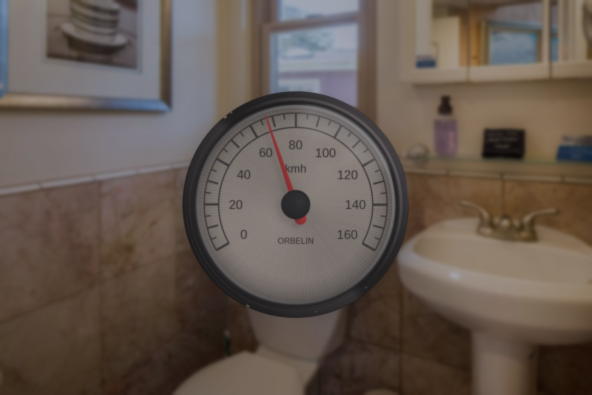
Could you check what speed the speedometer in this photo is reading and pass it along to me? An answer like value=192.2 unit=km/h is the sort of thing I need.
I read value=67.5 unit=km/h
